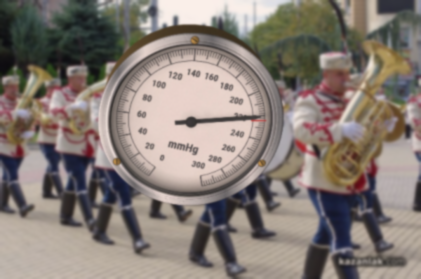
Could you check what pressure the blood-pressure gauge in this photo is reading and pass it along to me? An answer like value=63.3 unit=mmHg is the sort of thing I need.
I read value=220 unit=mmHg
